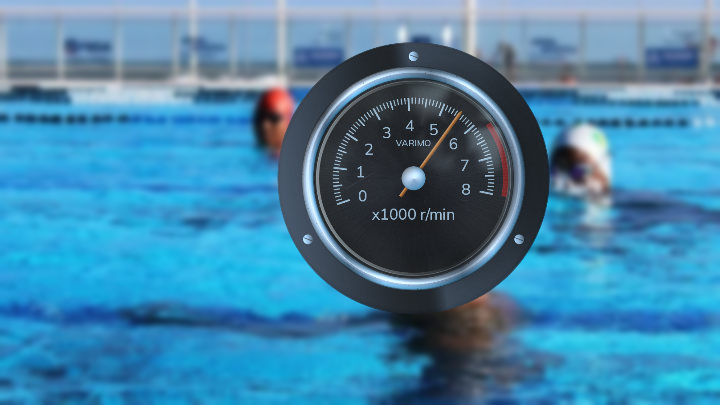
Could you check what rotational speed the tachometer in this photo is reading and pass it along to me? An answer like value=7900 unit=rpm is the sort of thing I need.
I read value=5500 unit=rpm
